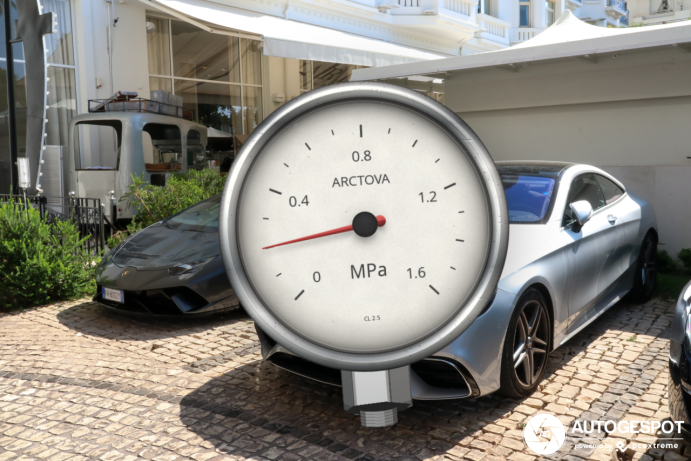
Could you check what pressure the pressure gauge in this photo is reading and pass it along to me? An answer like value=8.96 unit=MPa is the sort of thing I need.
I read value=0.2 unit=MPa
